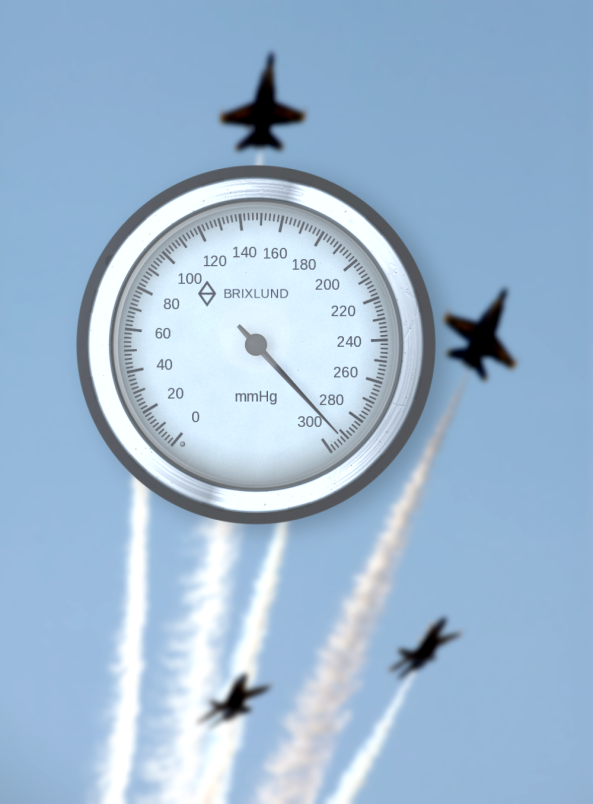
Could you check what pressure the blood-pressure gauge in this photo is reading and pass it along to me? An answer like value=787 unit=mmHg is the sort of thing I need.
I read value=292 unit=mmHg
